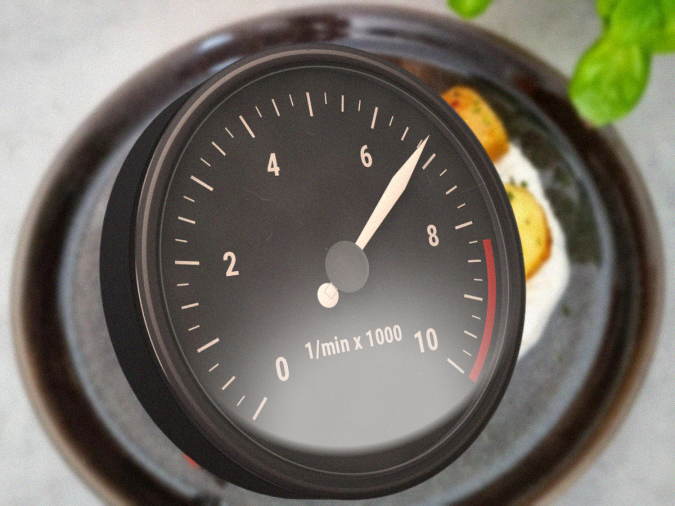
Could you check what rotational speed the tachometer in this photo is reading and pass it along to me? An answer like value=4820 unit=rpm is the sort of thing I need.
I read value=6750 unit=rpm
